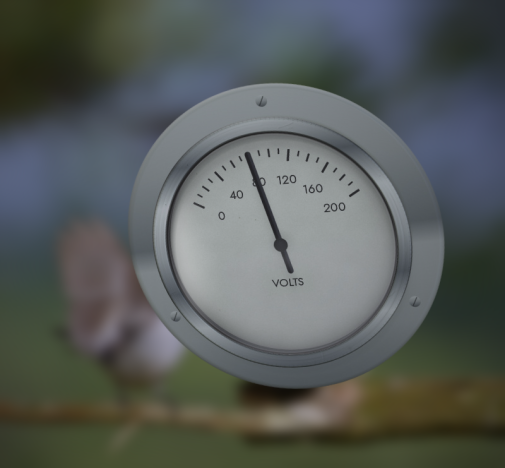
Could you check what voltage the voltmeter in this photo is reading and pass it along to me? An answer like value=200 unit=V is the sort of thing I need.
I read value=80 unit=V
